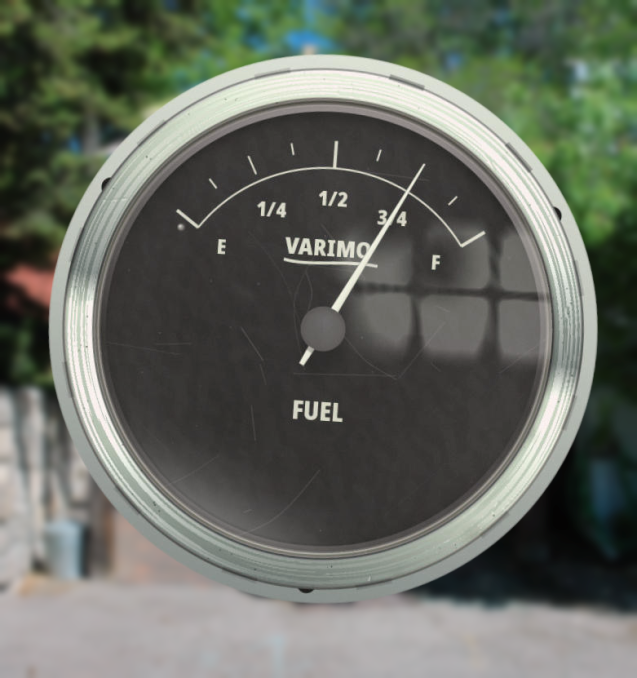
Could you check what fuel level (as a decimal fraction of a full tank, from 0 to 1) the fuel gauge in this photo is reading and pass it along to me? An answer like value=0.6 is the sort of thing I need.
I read value=0.75
